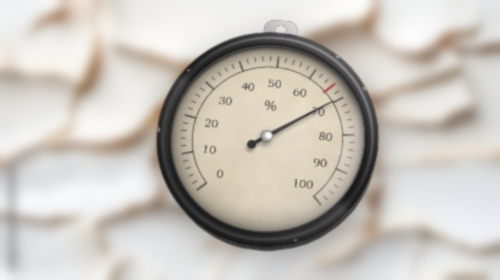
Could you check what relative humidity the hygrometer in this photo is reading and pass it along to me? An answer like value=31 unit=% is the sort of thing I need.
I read value=70 unit=%
